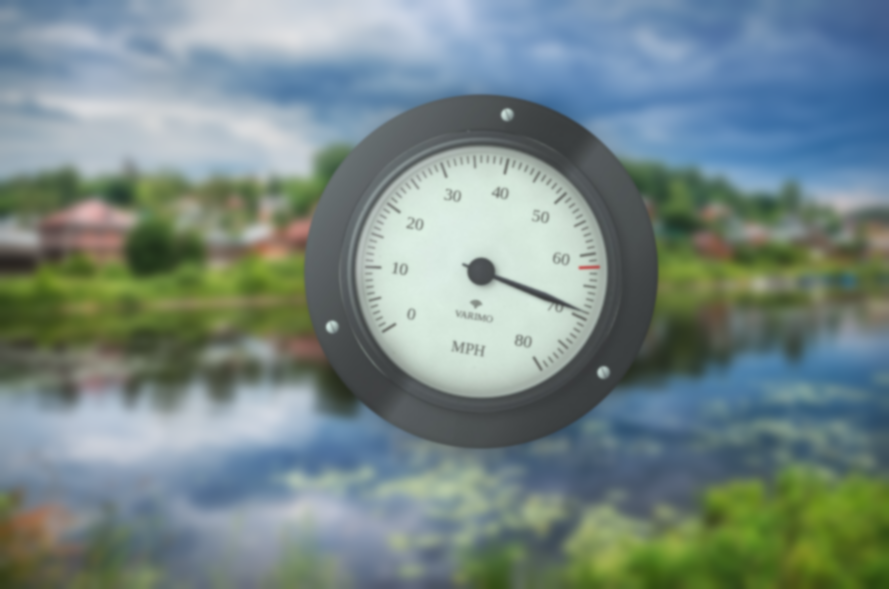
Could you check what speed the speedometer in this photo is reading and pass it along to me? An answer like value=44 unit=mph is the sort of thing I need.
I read value=69 unit=mph
